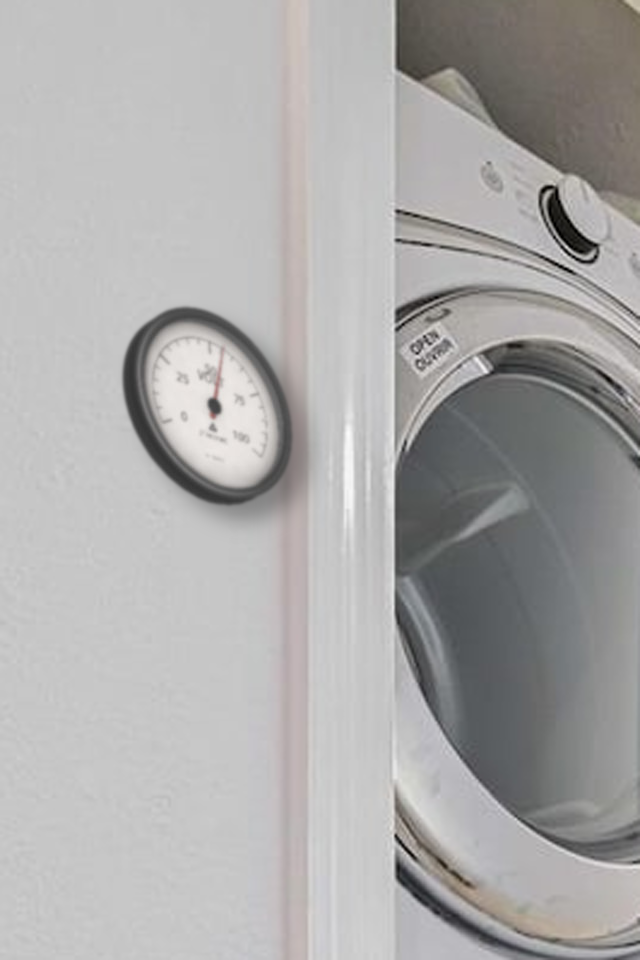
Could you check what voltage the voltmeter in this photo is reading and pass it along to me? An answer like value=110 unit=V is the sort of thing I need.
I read value=55 unit=V
